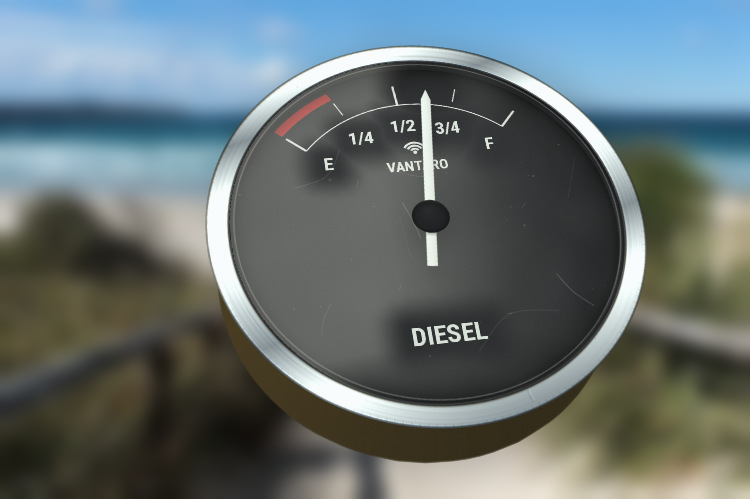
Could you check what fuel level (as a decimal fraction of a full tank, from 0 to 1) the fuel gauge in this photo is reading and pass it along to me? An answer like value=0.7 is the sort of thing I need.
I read value=0.625
